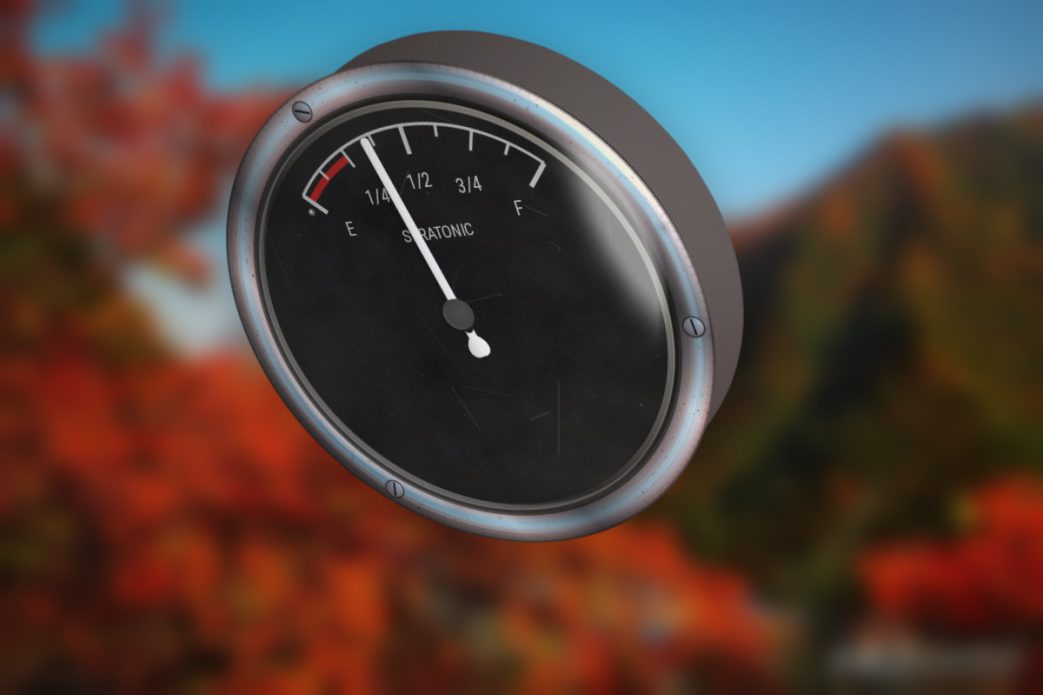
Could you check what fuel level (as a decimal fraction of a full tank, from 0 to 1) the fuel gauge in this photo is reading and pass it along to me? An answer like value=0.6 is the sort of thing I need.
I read value=0.375
